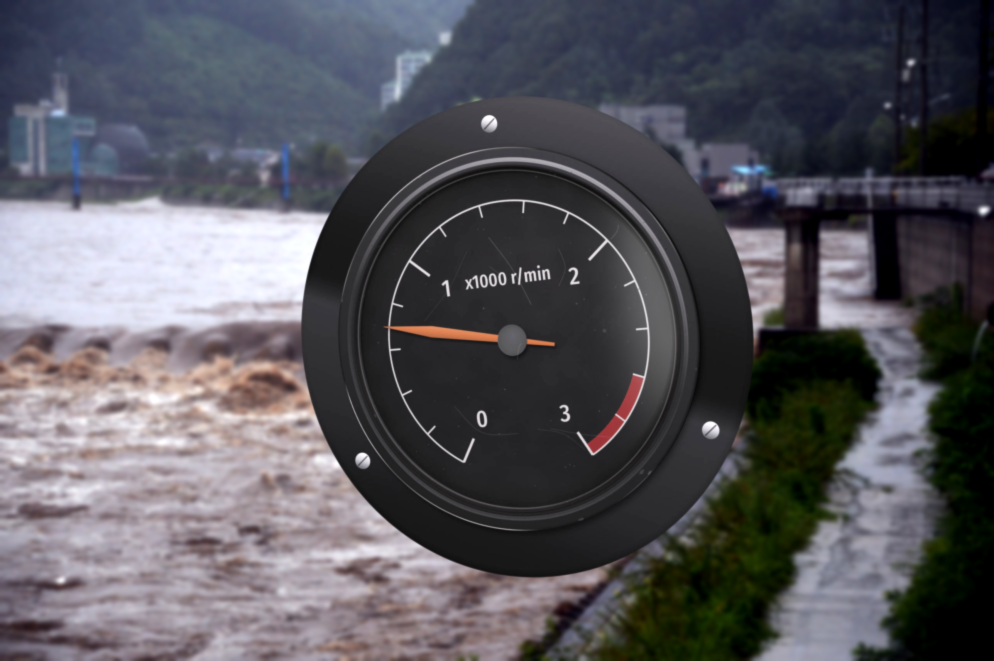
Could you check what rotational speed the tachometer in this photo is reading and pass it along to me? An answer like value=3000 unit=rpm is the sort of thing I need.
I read value=700 unit=rpm
